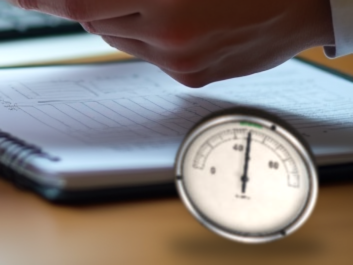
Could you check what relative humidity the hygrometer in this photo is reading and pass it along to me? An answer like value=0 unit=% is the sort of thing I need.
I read value=50 unit=%
